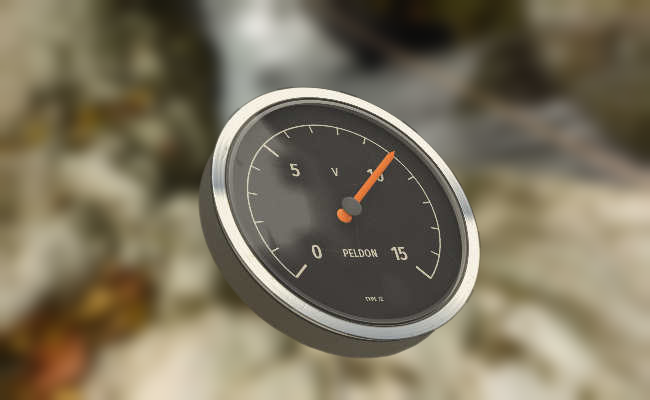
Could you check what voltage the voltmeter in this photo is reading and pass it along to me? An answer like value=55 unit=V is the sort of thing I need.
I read value=10 unit=V
